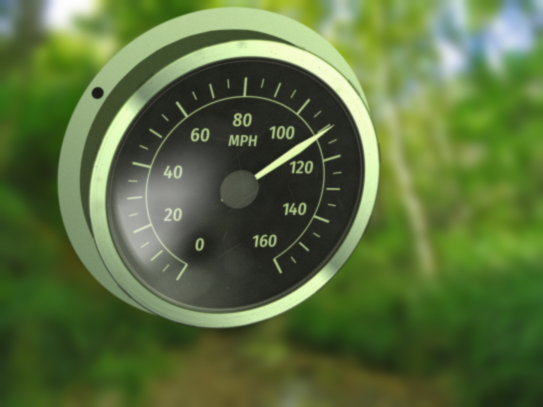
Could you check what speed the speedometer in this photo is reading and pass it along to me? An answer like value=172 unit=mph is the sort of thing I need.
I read value=110 unit=mph
